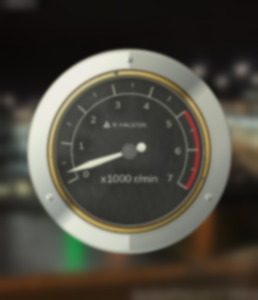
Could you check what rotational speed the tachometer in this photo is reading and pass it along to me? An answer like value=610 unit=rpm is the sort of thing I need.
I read value=250 unit=rpm
